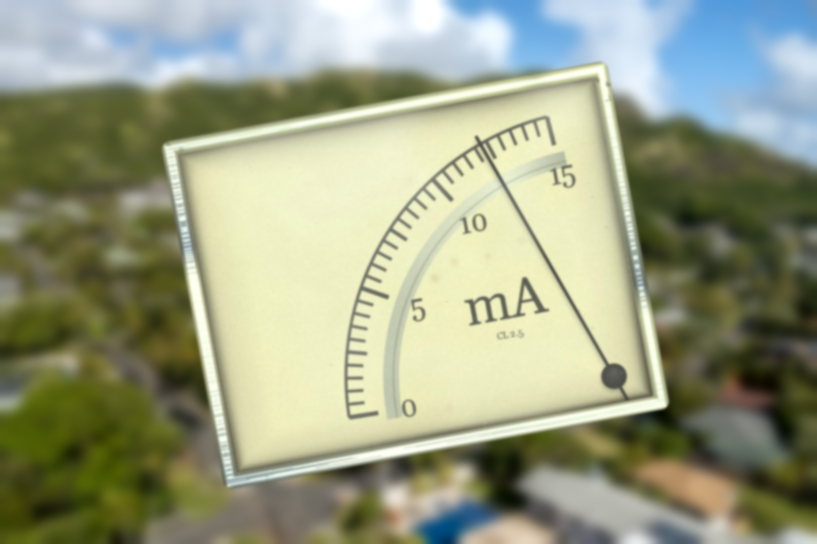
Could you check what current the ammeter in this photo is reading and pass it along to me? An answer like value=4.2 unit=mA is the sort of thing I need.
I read value=12.25 unit=mA
